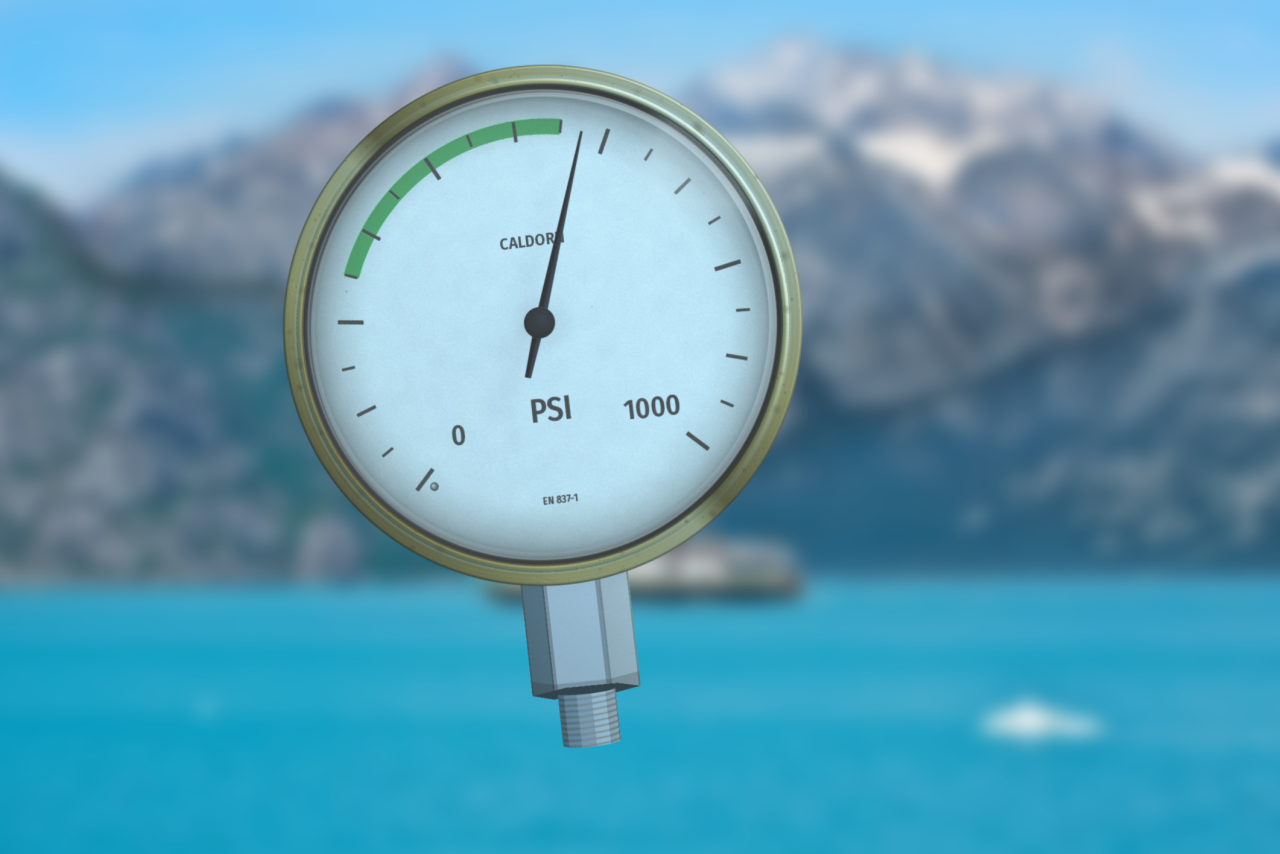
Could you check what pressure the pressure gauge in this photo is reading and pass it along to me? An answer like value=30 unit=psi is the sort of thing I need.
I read value=575 unit=psi
